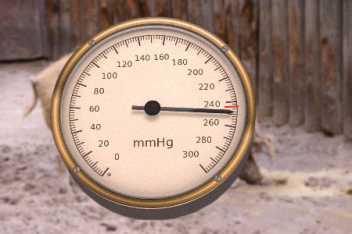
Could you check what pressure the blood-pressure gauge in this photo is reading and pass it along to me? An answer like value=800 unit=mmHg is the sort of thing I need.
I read value=250 unit=mmHg
